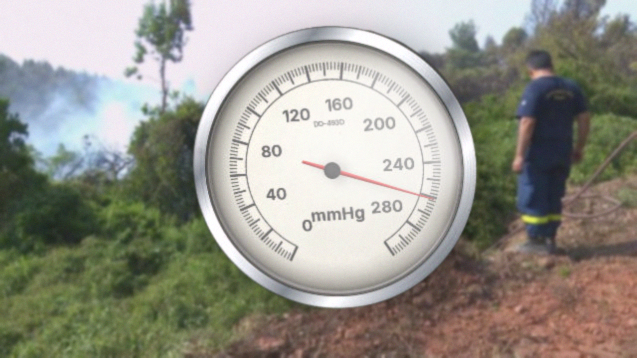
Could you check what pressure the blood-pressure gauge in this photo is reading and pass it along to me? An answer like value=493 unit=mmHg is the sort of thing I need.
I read value=260 unit=mmHg
